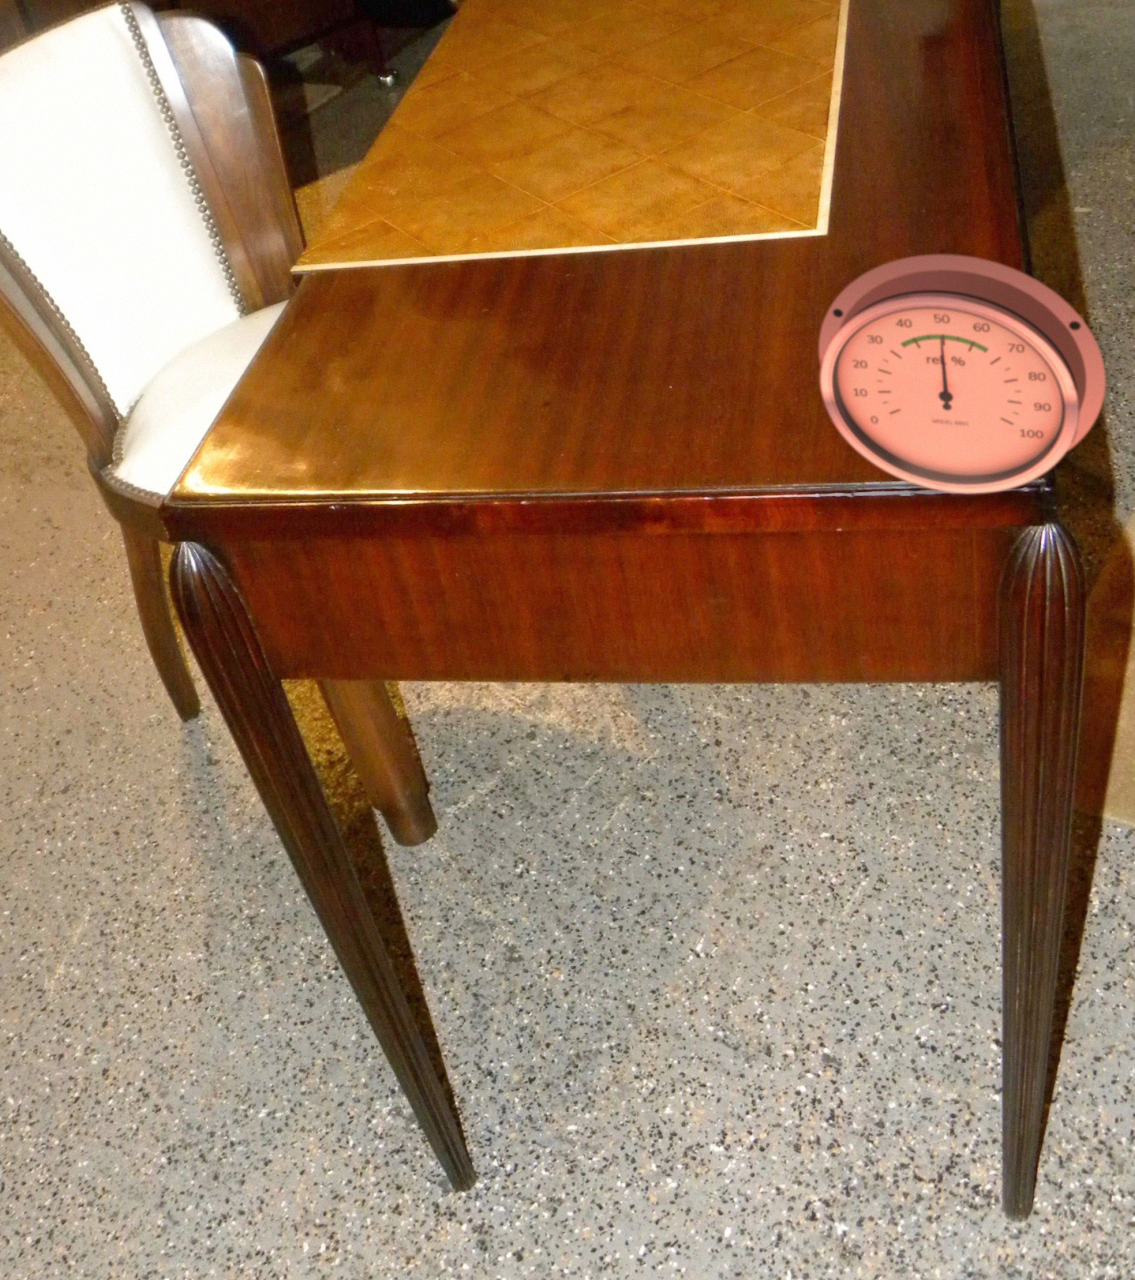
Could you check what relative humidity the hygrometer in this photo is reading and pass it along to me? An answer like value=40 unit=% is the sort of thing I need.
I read value=50 unit=%
